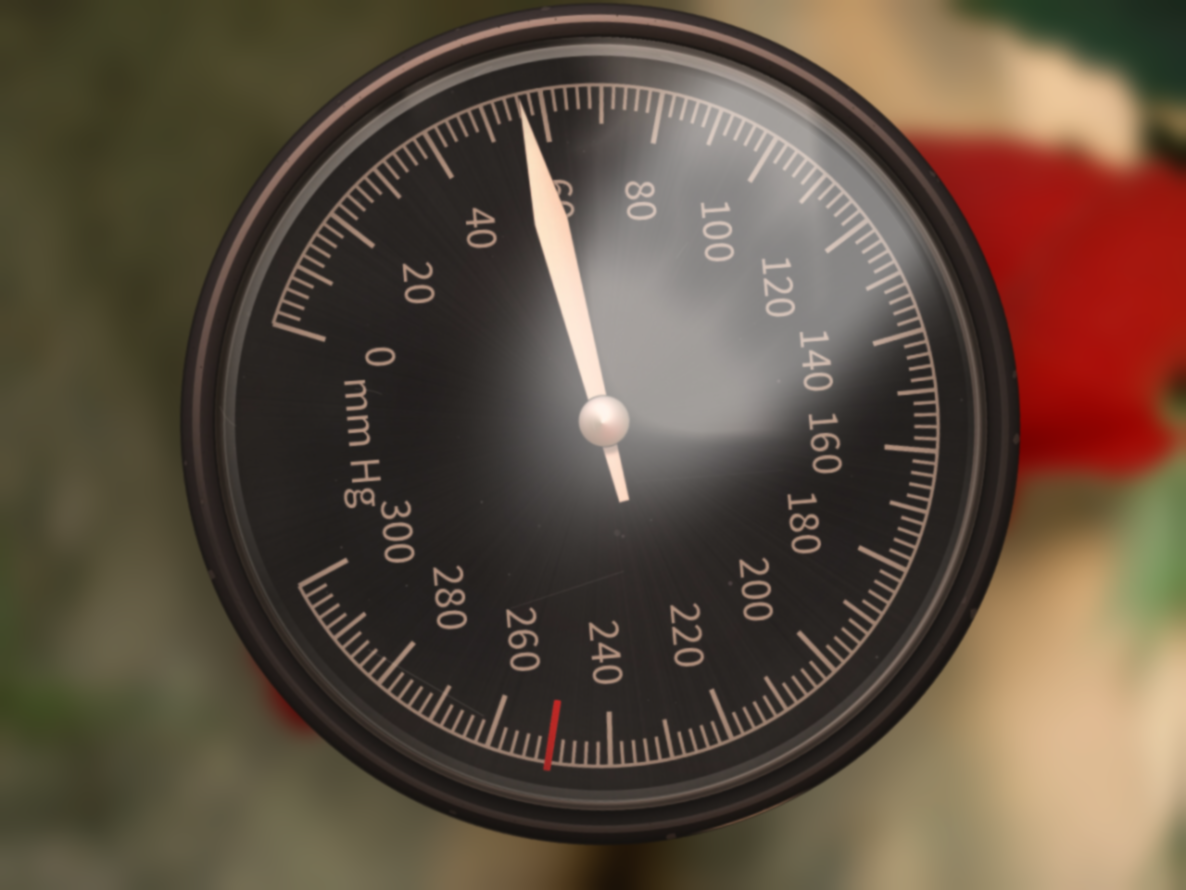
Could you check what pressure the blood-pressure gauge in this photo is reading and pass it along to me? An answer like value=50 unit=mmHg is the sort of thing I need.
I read value=56 unit=mmHg
